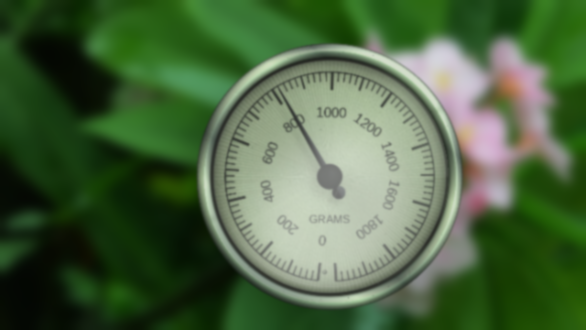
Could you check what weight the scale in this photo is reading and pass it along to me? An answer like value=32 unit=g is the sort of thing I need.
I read value=820 unit=g
